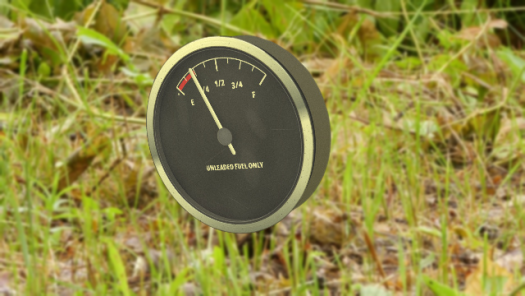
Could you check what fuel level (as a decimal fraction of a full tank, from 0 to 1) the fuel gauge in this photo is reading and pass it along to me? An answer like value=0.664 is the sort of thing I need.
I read value=0.25
